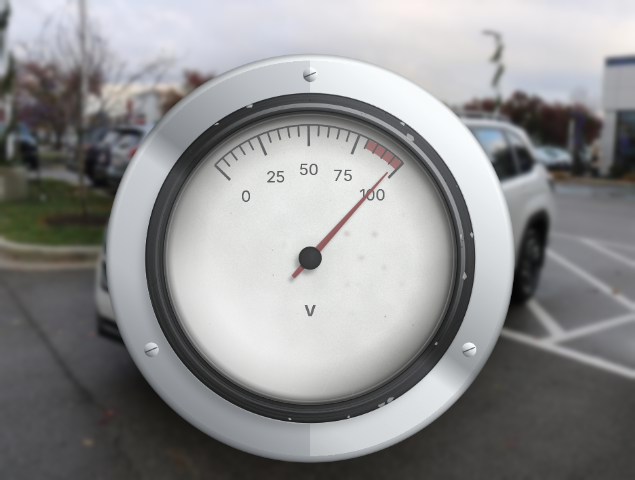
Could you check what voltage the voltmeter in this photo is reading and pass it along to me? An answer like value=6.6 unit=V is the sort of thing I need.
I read value=97.5 unit=V
